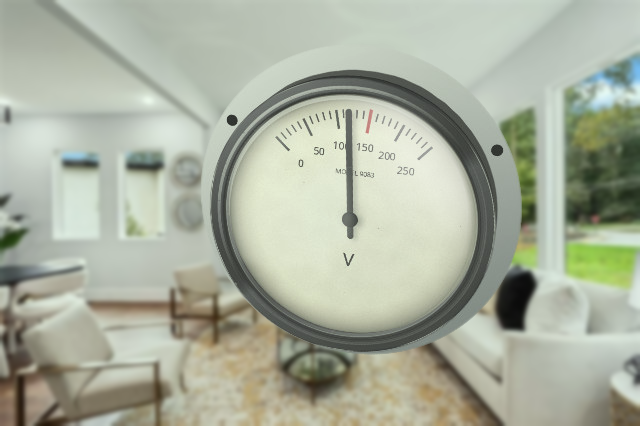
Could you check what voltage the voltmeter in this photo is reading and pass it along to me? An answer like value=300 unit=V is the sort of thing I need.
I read value=120 unit=V
